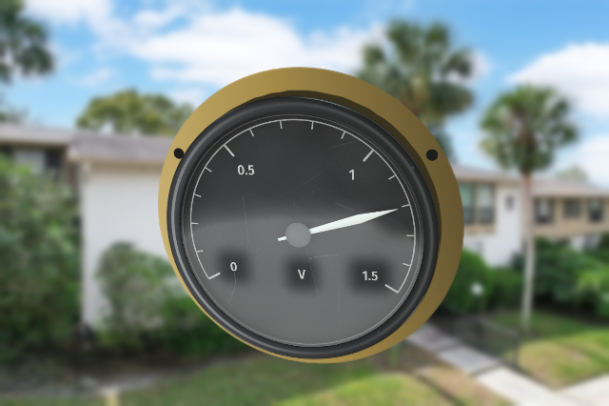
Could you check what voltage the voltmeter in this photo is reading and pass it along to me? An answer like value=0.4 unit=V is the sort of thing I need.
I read value=1.2 unit=V
